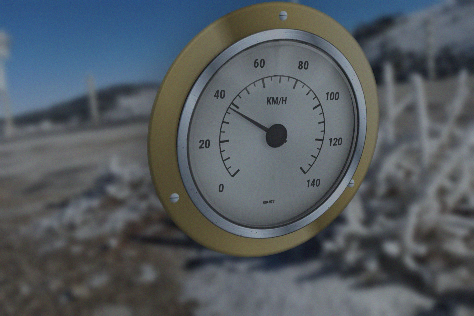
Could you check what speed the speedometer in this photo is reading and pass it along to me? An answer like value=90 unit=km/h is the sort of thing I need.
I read value=37.5 unit=km/h
